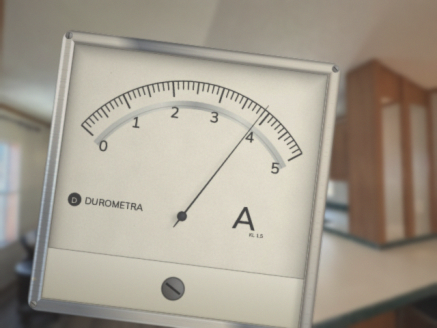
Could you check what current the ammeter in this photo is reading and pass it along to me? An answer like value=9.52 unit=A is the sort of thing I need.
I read value=3.9 unit=A
